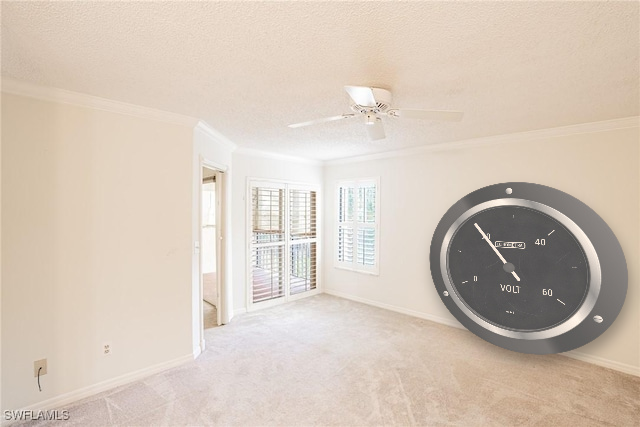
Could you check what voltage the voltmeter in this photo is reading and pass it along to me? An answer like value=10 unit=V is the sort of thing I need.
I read value=20 unit=V
